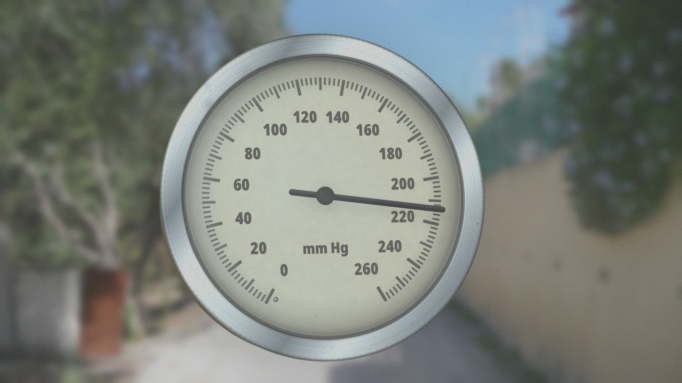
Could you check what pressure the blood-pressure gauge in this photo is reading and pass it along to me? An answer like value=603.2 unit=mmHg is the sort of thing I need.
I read value=214 unit=mmHg
